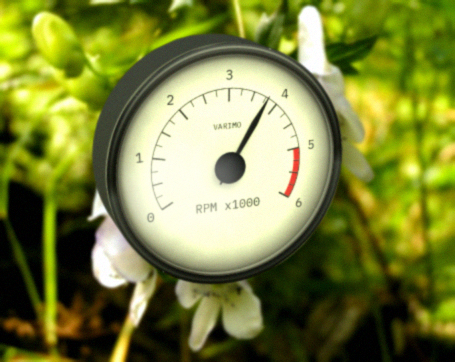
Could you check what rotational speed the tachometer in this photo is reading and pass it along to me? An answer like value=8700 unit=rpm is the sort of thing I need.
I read value=3750 unit=rpm
